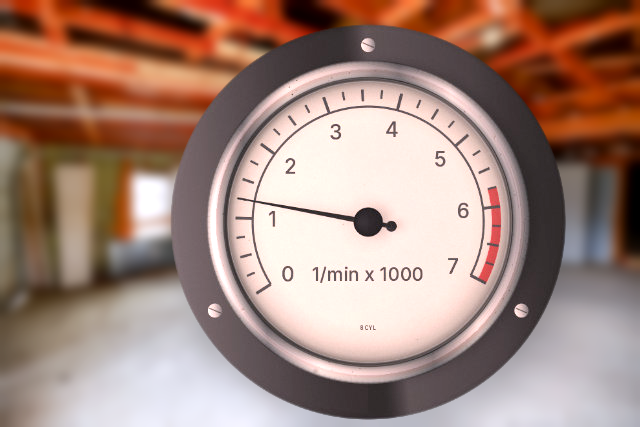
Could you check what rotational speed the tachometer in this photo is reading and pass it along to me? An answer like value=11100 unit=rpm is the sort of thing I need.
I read value=1250 unit=rpm
